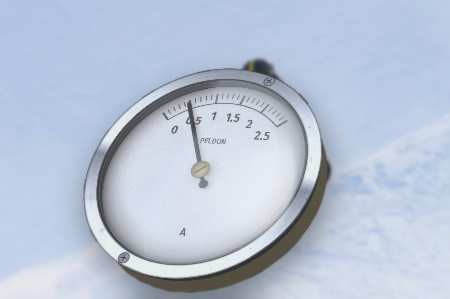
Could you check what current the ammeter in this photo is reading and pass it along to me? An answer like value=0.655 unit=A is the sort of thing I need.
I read value=0.5 unit=A
